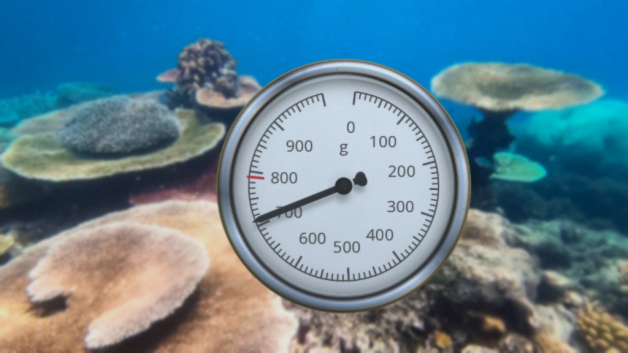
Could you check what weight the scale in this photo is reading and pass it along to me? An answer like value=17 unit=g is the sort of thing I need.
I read value=710 unit=g
